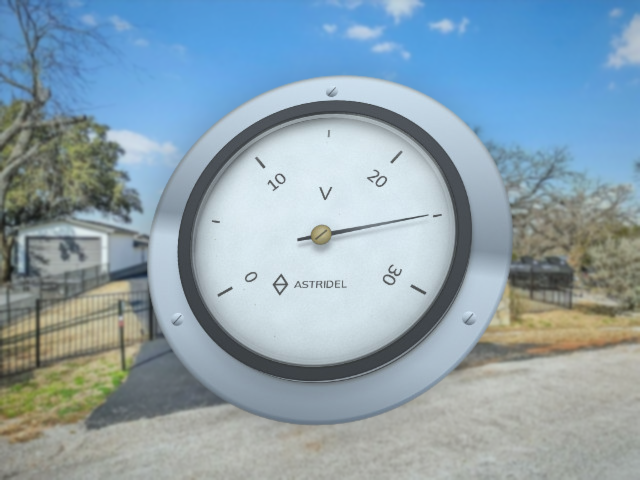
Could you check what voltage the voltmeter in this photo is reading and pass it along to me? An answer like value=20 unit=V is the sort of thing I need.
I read value=25 unit=V
